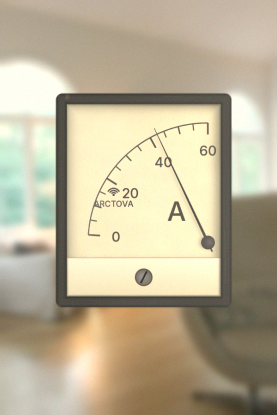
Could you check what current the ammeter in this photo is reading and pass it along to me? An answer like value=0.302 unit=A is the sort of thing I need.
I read value=42.5 unit=A
